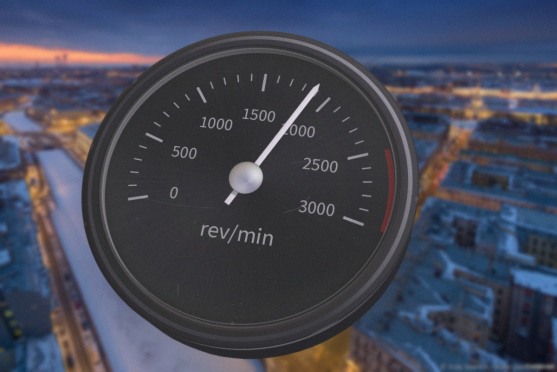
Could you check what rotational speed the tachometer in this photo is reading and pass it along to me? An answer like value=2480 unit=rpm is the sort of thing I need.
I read value=1900 unit=rpm
